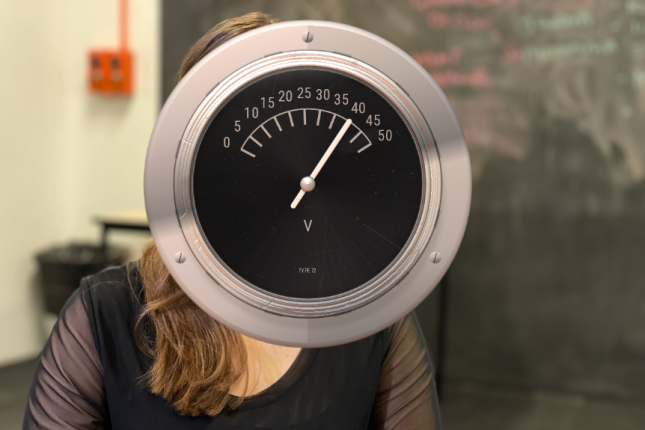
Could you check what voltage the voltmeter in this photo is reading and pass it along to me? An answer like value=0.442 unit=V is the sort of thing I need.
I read value=40 unit=V
